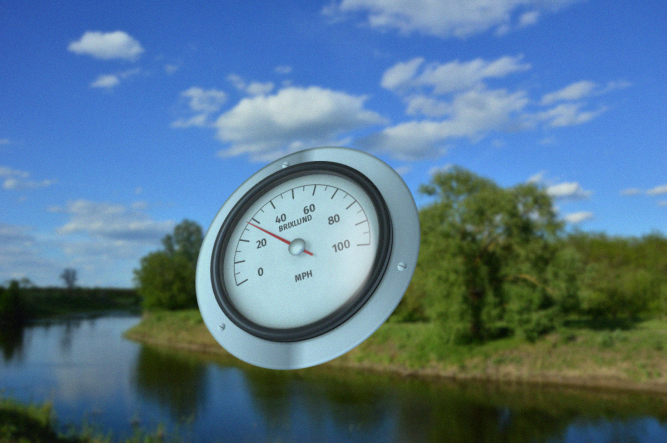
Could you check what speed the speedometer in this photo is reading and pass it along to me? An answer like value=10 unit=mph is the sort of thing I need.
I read value=27.5 unit=mph
